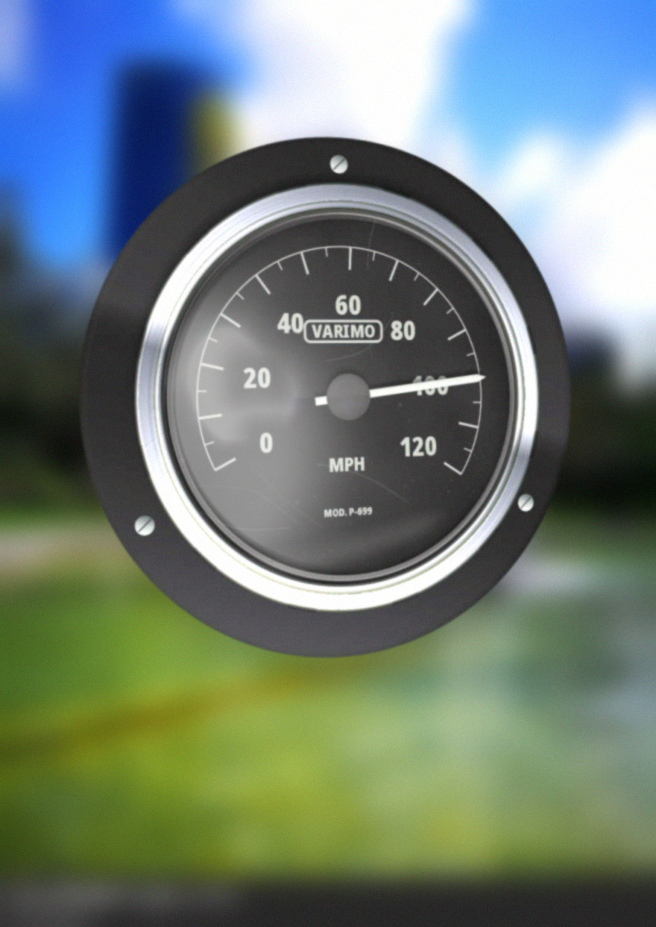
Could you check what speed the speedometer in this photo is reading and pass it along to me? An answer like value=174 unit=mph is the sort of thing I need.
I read value=100 unit=mph
